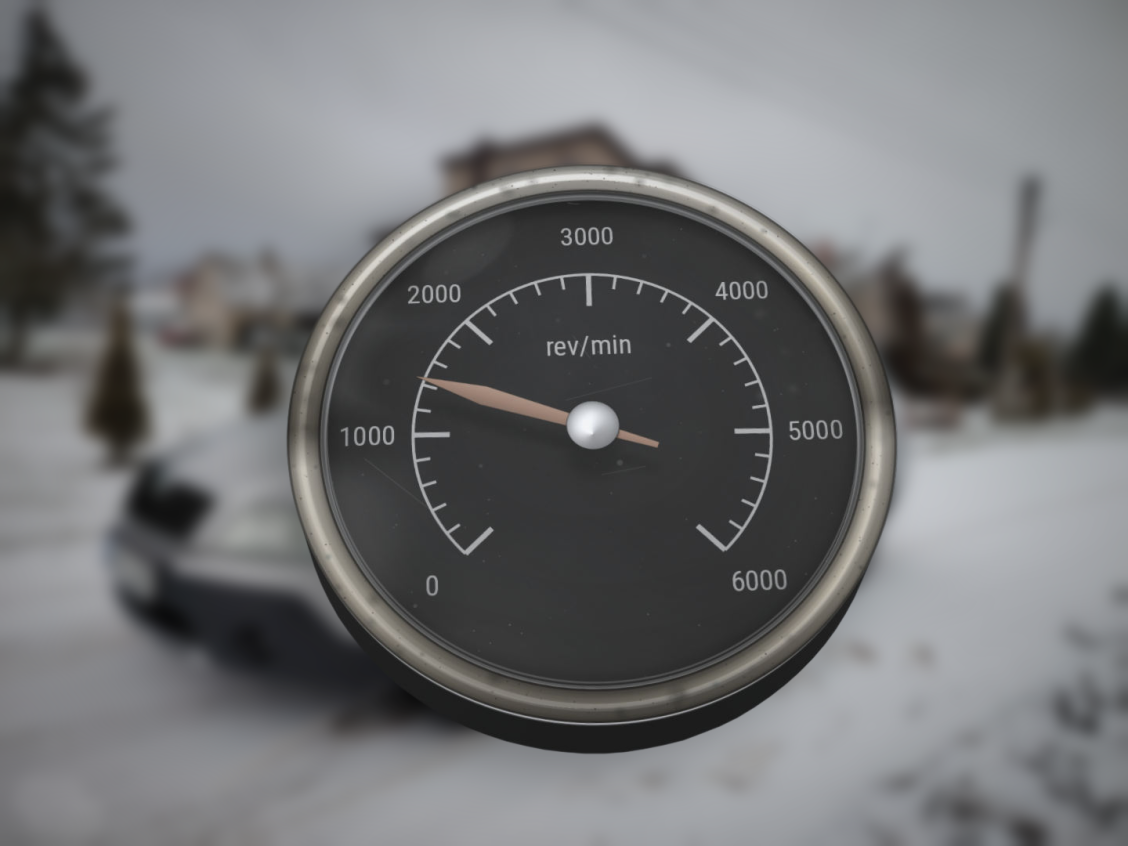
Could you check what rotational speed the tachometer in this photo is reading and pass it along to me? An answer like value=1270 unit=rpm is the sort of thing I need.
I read value=1400 unit=rpm
